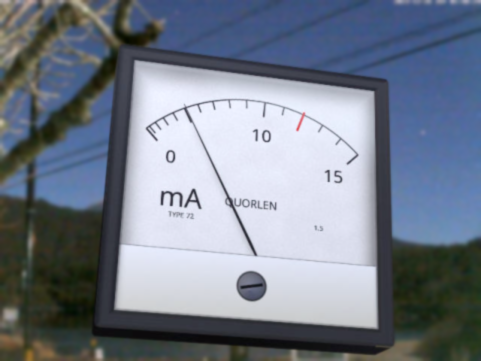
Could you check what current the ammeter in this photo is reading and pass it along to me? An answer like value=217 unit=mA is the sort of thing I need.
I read value=5 unit=mA
